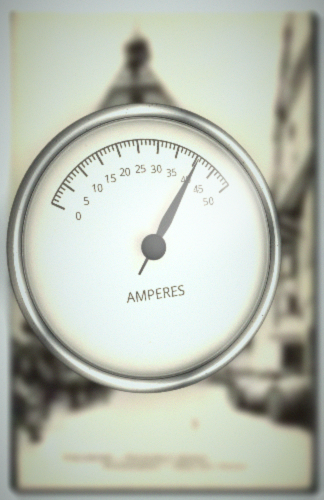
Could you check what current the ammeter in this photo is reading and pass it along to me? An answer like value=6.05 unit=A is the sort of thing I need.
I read value=40 unit=A
